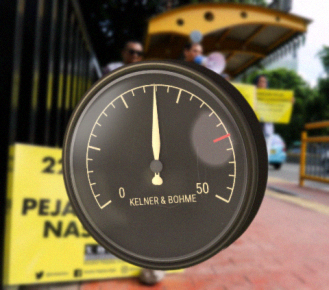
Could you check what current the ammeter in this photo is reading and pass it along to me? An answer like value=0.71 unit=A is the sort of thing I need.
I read value=26 unit=A
